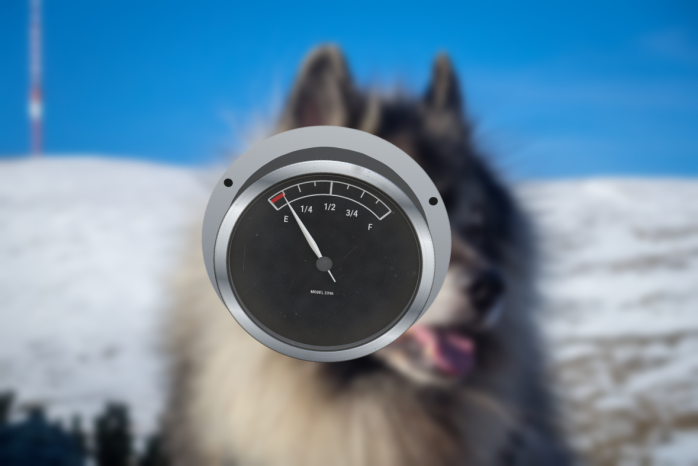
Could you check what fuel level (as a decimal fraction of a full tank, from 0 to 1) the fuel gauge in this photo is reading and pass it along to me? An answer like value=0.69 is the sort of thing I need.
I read value=0.125
